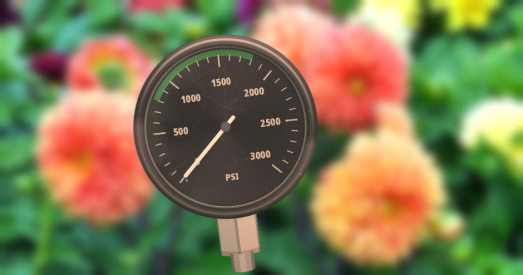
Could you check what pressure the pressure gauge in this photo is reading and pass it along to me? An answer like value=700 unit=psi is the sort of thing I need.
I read value=0 unit=psi
